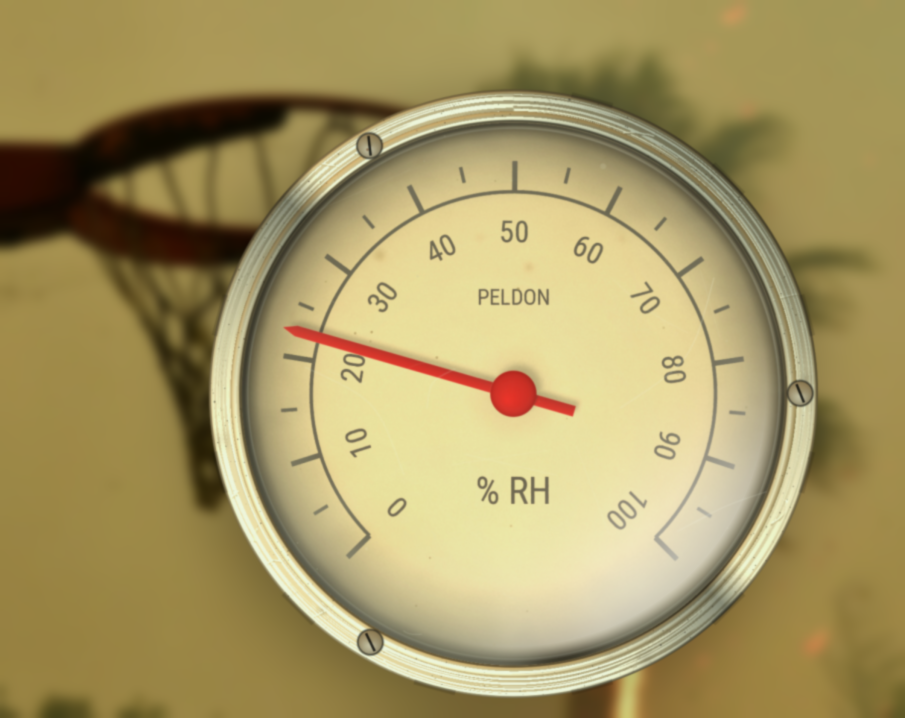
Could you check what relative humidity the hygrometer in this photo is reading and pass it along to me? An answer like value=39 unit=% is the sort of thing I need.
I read value=22.5 unit=%
